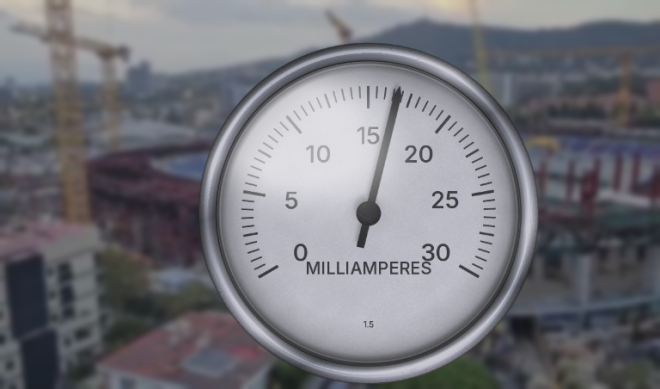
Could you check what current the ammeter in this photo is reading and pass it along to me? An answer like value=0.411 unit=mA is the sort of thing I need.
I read value=16.75 unit=mA
